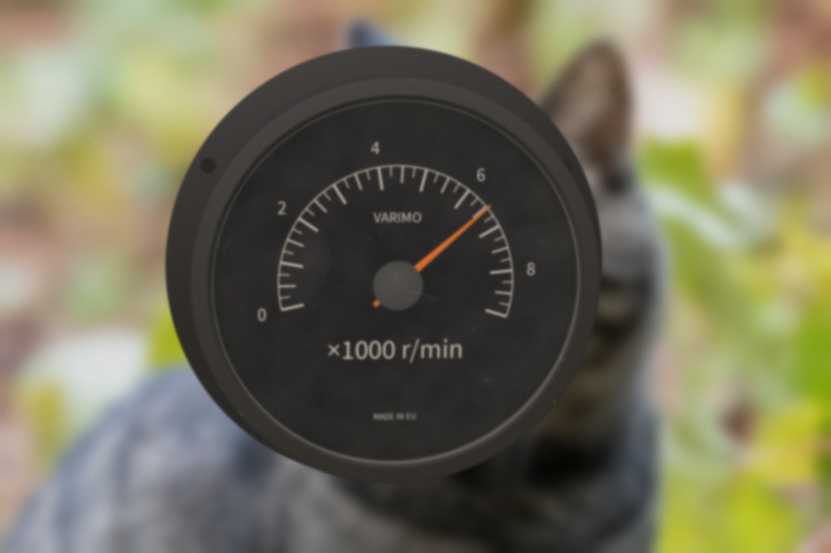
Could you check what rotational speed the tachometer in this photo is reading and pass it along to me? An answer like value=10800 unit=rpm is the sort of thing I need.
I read value=6500 unit=rpm
